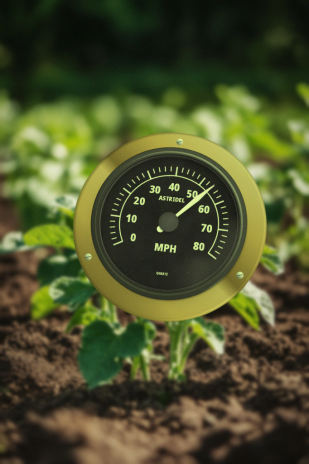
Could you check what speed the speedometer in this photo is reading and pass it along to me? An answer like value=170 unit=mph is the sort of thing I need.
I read value=54 unit=mph
